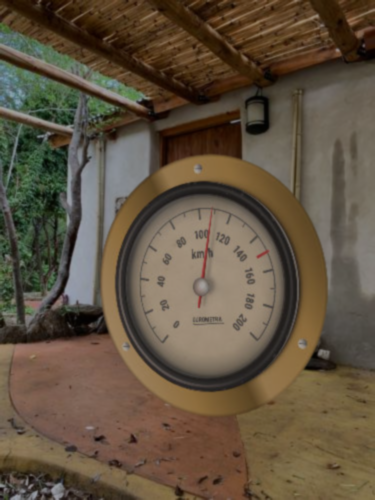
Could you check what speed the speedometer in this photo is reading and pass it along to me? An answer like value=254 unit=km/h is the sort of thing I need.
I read value=110 unit=km/h
